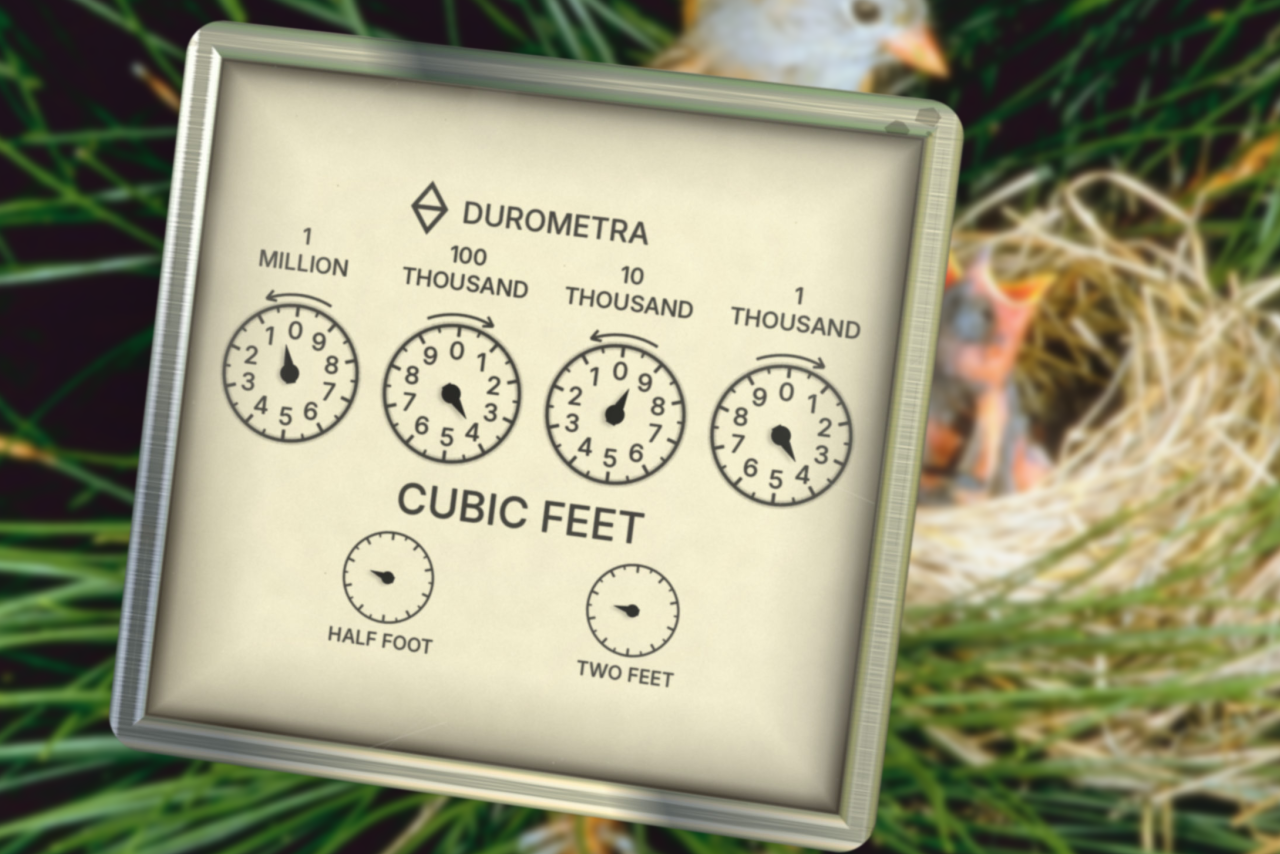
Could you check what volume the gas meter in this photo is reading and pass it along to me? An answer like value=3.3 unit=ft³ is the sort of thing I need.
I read value=39400 unit=ft³
